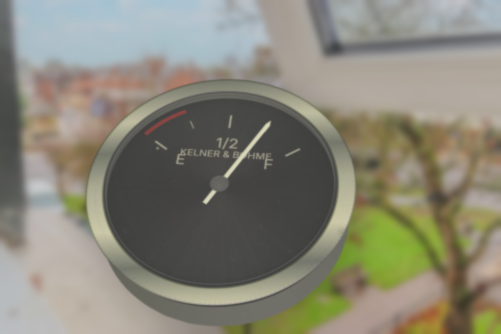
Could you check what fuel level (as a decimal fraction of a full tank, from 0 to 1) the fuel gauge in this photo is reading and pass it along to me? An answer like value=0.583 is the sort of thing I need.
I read value=0.75
